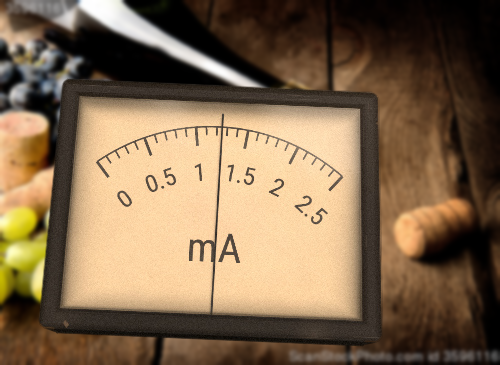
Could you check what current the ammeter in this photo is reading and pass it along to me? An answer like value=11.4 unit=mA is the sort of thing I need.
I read value=1.25 unit=mA
